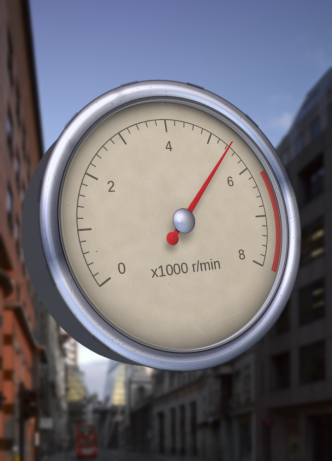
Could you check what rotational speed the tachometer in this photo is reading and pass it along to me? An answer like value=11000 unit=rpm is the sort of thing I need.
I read value=5400 unit=rpm
